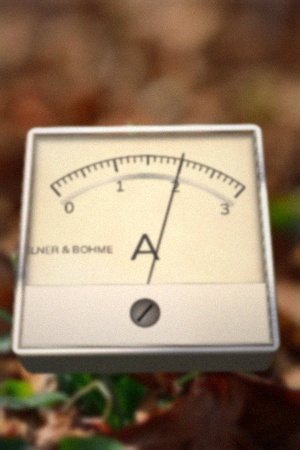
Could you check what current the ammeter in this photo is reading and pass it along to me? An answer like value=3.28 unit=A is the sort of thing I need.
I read value=2 unit=A
